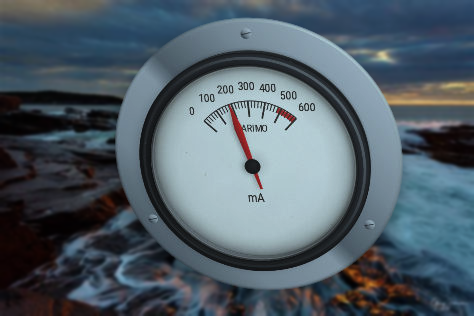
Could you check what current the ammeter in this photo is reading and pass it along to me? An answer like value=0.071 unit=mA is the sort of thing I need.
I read value=200 unit=mA
